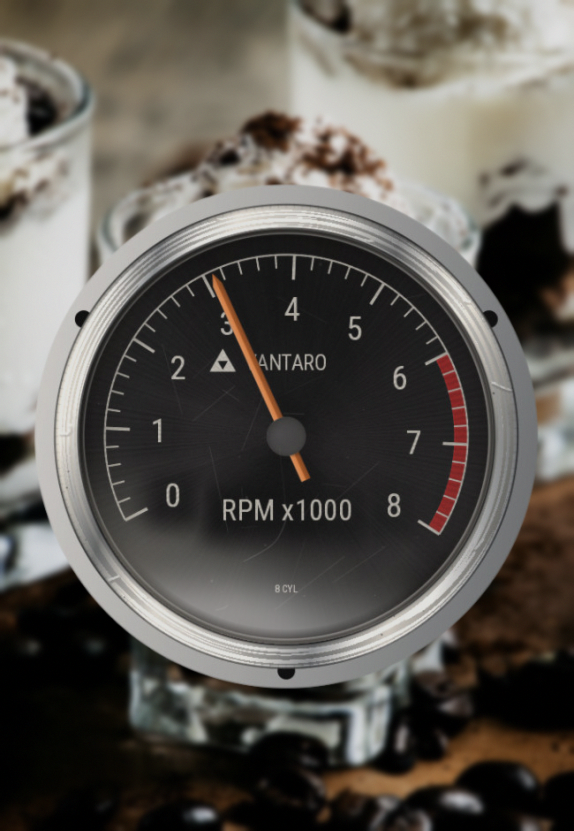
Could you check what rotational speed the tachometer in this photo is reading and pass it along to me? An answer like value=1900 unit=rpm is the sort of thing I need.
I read value=3100 unit=rpm
